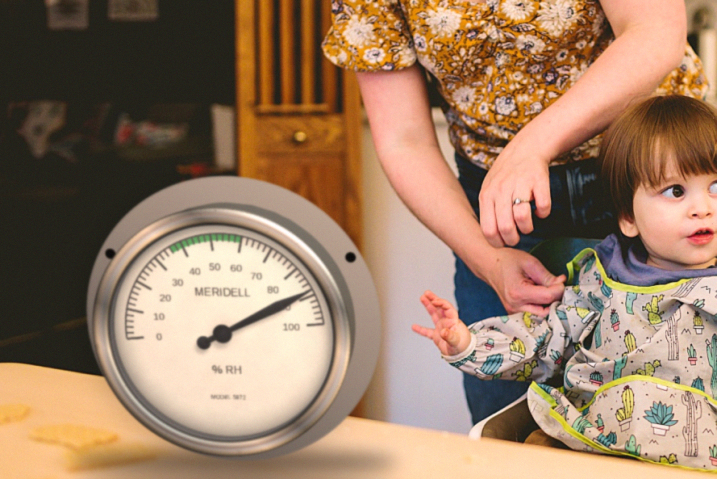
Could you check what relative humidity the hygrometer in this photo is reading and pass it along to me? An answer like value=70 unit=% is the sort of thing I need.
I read value=88 unit=%
